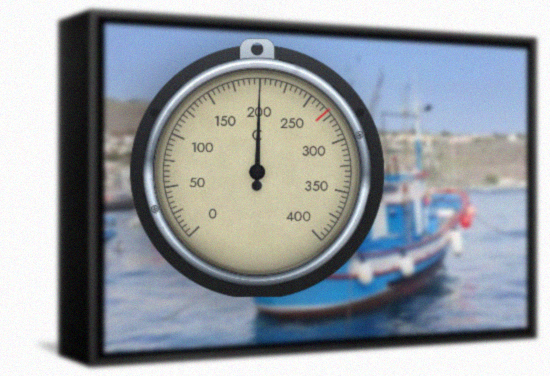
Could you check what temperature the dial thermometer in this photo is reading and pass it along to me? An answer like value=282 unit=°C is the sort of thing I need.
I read value=200 unit=°C
